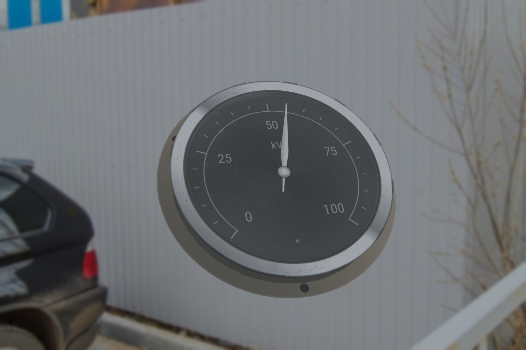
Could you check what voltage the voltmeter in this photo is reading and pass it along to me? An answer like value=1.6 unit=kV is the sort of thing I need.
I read value=55 unit=kV
